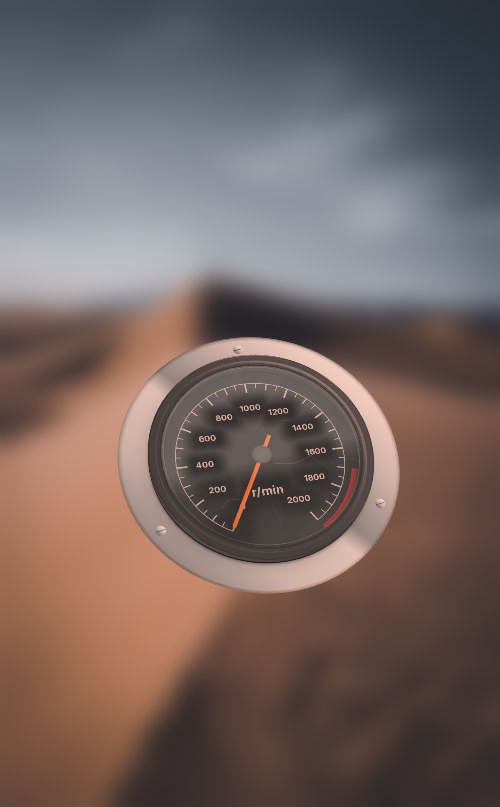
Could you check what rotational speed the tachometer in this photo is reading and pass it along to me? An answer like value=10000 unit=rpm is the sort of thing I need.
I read value=0 unit=rpm
